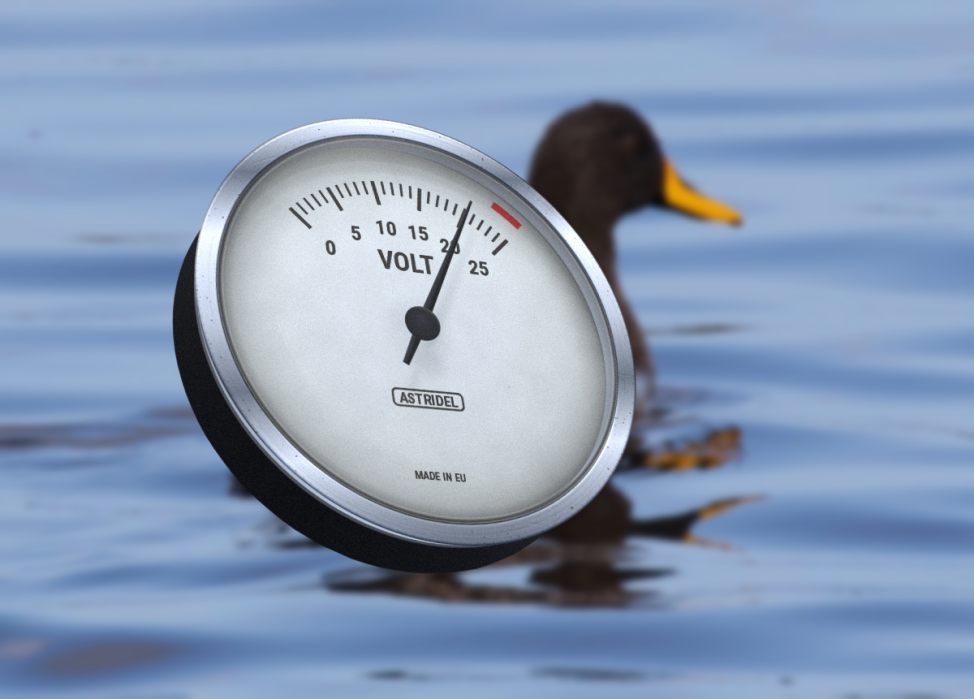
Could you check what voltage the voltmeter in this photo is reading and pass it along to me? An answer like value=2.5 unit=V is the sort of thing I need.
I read value=20 unit=V
